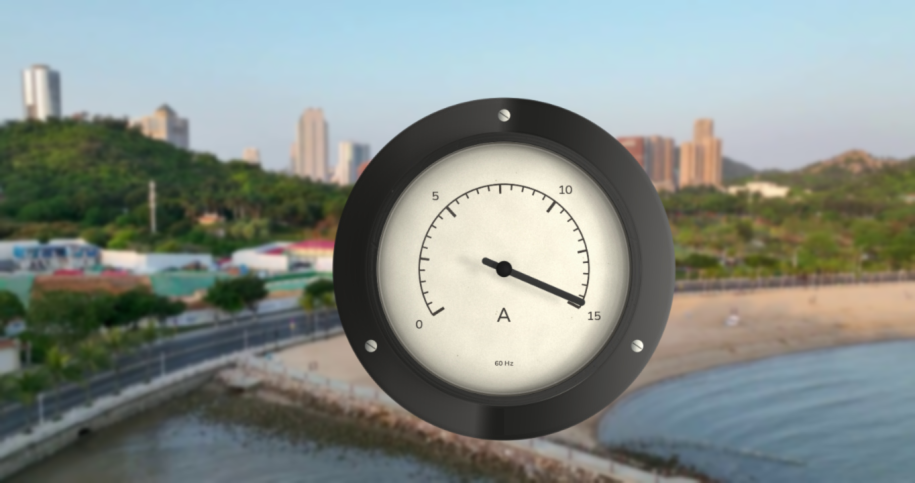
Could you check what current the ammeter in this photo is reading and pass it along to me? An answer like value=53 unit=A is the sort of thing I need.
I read value=14.75 unit=A
